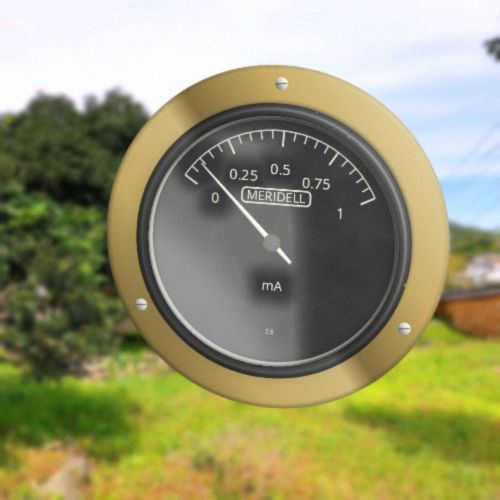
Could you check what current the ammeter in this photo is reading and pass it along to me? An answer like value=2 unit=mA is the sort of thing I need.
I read value=0.1 unit=mA
